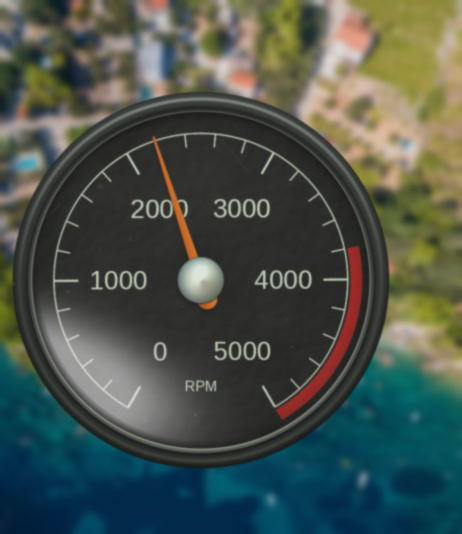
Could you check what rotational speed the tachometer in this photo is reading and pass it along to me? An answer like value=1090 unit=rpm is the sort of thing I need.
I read value=2200 unit=rpm
